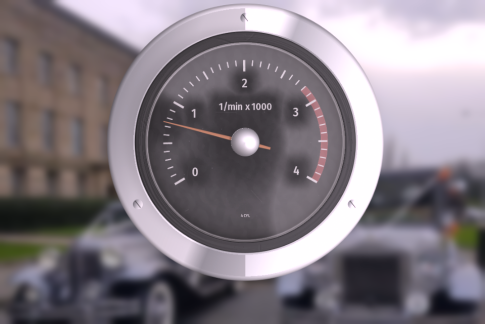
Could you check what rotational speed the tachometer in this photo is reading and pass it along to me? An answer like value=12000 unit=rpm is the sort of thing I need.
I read value=750 unit=rpm
